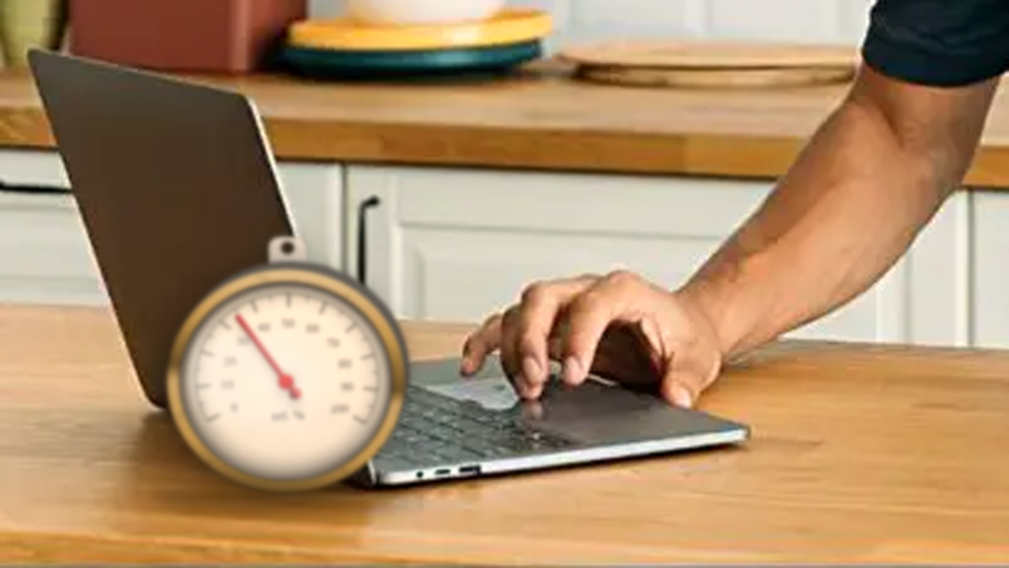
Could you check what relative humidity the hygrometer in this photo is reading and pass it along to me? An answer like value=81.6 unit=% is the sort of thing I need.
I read value=35 unit=%
